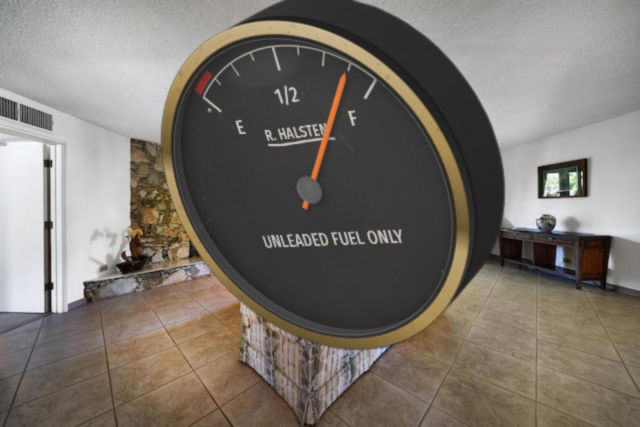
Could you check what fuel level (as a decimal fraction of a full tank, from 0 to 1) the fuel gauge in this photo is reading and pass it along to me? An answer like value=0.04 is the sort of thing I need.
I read value=0.875
